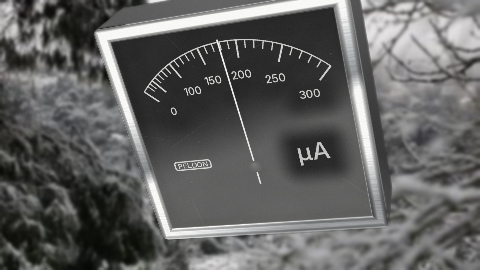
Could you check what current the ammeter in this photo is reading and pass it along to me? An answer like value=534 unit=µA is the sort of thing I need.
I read value=180 unit=µA
